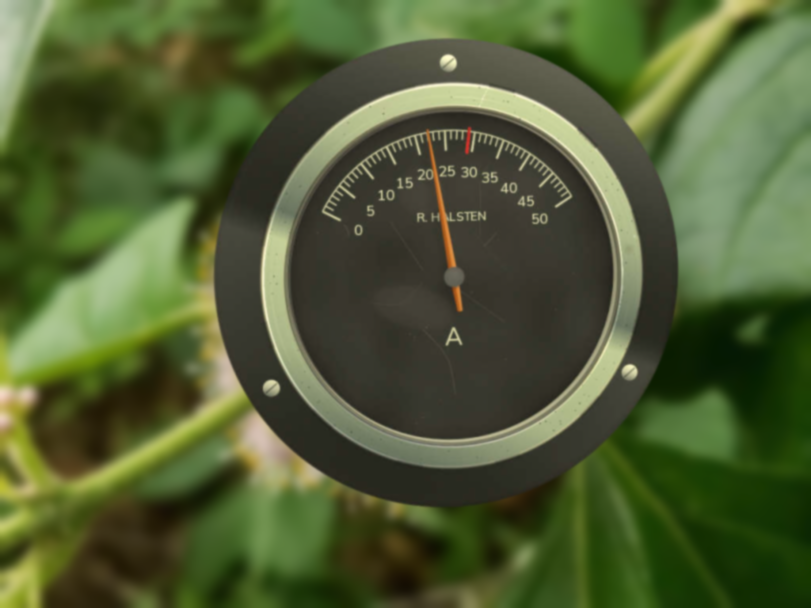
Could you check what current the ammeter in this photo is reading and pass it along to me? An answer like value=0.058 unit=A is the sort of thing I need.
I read value=22 unit=A
